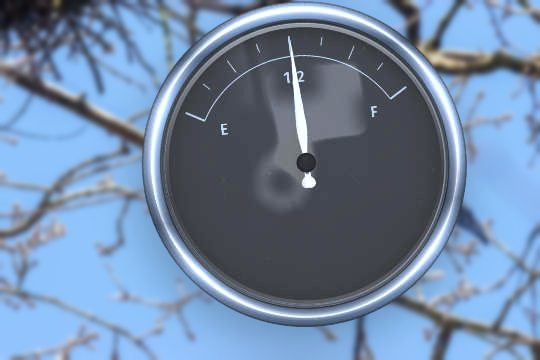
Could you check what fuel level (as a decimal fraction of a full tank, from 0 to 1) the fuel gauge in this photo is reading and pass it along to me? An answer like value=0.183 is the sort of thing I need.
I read value=0.5
